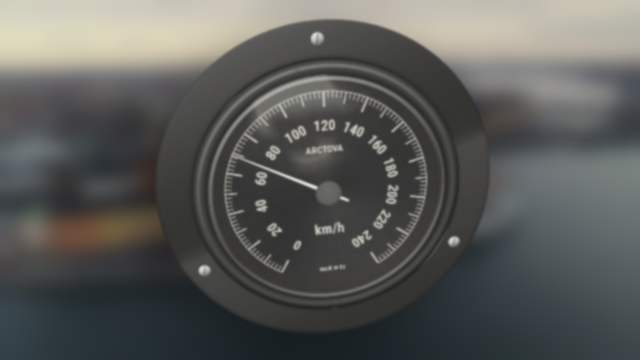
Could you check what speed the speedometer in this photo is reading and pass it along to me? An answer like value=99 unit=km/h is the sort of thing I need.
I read value=70 unit=km/h
